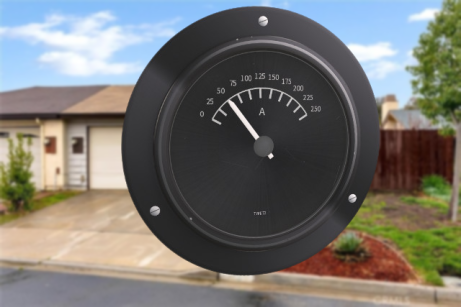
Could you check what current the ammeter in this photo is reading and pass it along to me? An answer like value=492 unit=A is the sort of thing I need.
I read value=50 unit=A
